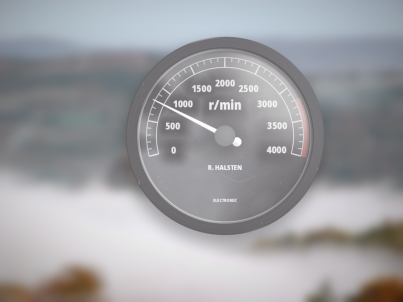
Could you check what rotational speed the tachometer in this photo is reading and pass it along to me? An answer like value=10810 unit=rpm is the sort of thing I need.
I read value=800 unit=rpm
